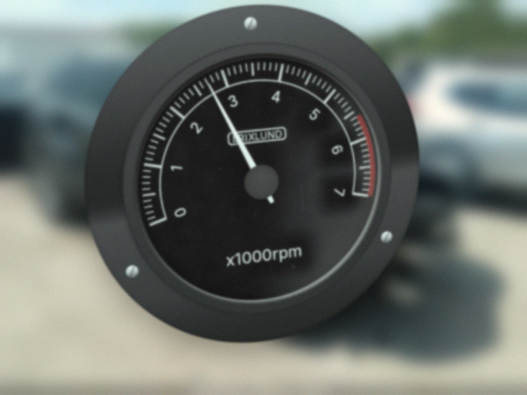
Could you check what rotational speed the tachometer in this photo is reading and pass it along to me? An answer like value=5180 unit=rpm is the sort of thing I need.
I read value=2700 unit=rpm
